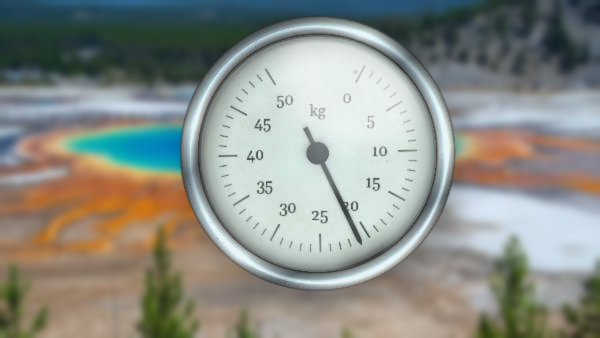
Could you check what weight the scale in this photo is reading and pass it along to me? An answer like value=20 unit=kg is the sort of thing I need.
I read value=21 unit=kg
